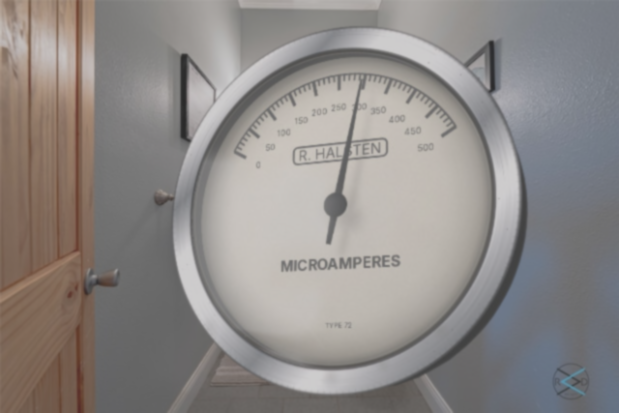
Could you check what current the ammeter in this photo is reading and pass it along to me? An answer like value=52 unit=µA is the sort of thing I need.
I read value=300 unit=µA
